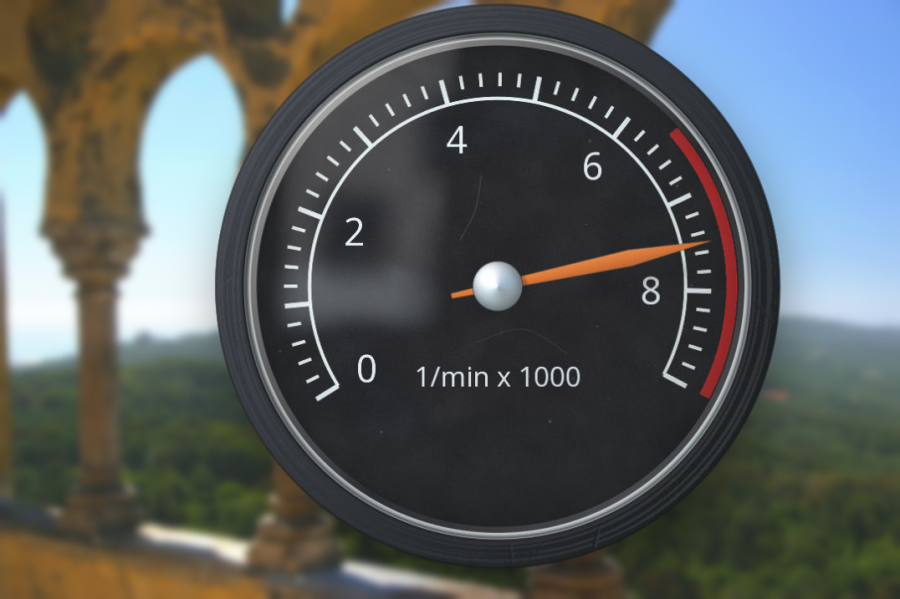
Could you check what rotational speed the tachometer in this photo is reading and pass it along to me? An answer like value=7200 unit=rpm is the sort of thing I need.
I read value=7500 unit=rpm
